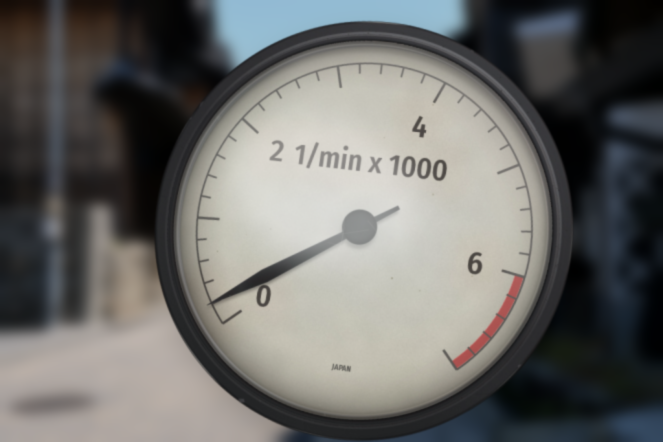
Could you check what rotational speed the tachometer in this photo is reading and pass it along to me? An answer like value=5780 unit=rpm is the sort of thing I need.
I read value=200 unit=rpm
